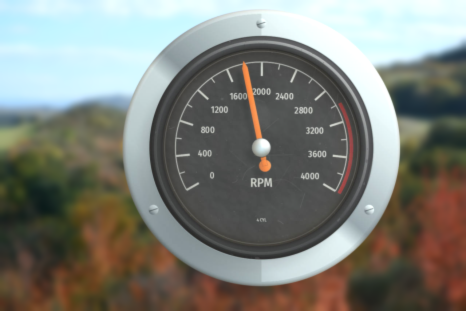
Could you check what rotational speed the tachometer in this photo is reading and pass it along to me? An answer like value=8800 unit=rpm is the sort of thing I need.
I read value=1800 unit=rpm
